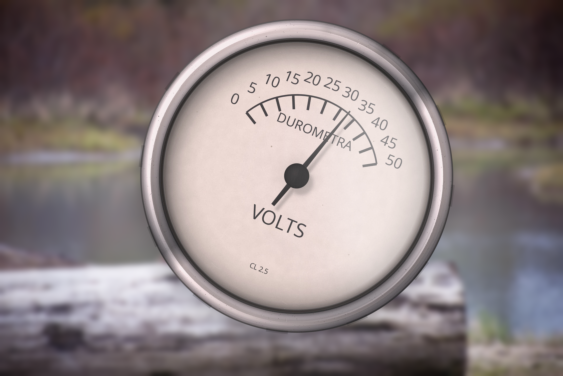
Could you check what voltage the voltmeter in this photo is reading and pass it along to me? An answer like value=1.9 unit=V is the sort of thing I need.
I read value=32.5 unit=V
